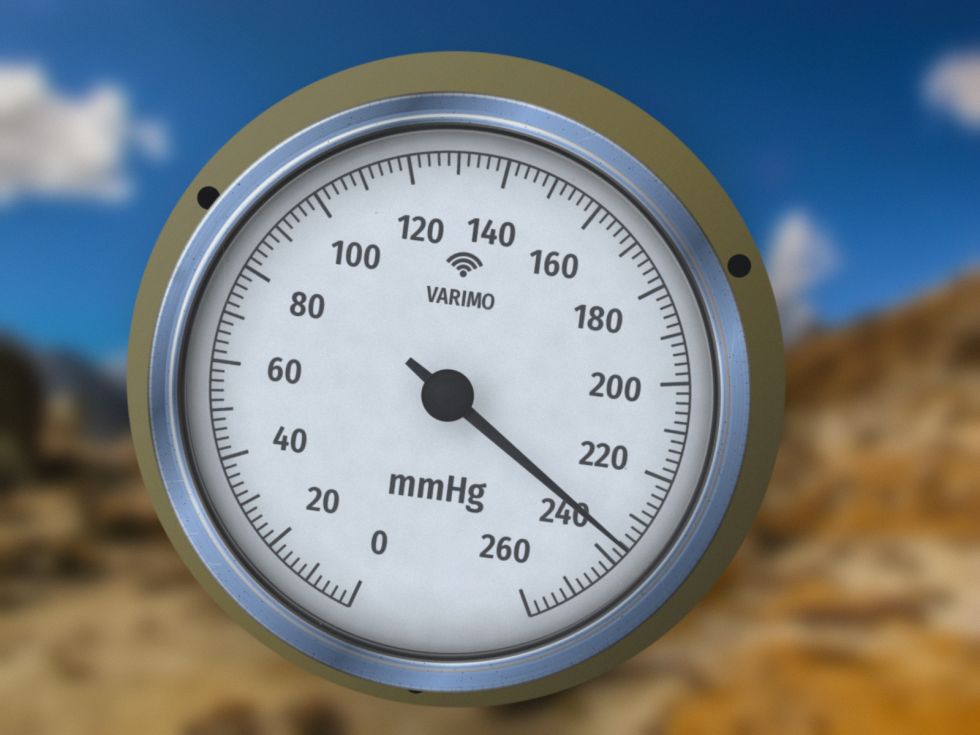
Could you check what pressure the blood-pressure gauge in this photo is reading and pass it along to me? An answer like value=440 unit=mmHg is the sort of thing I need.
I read value=236 unit=mmHg
